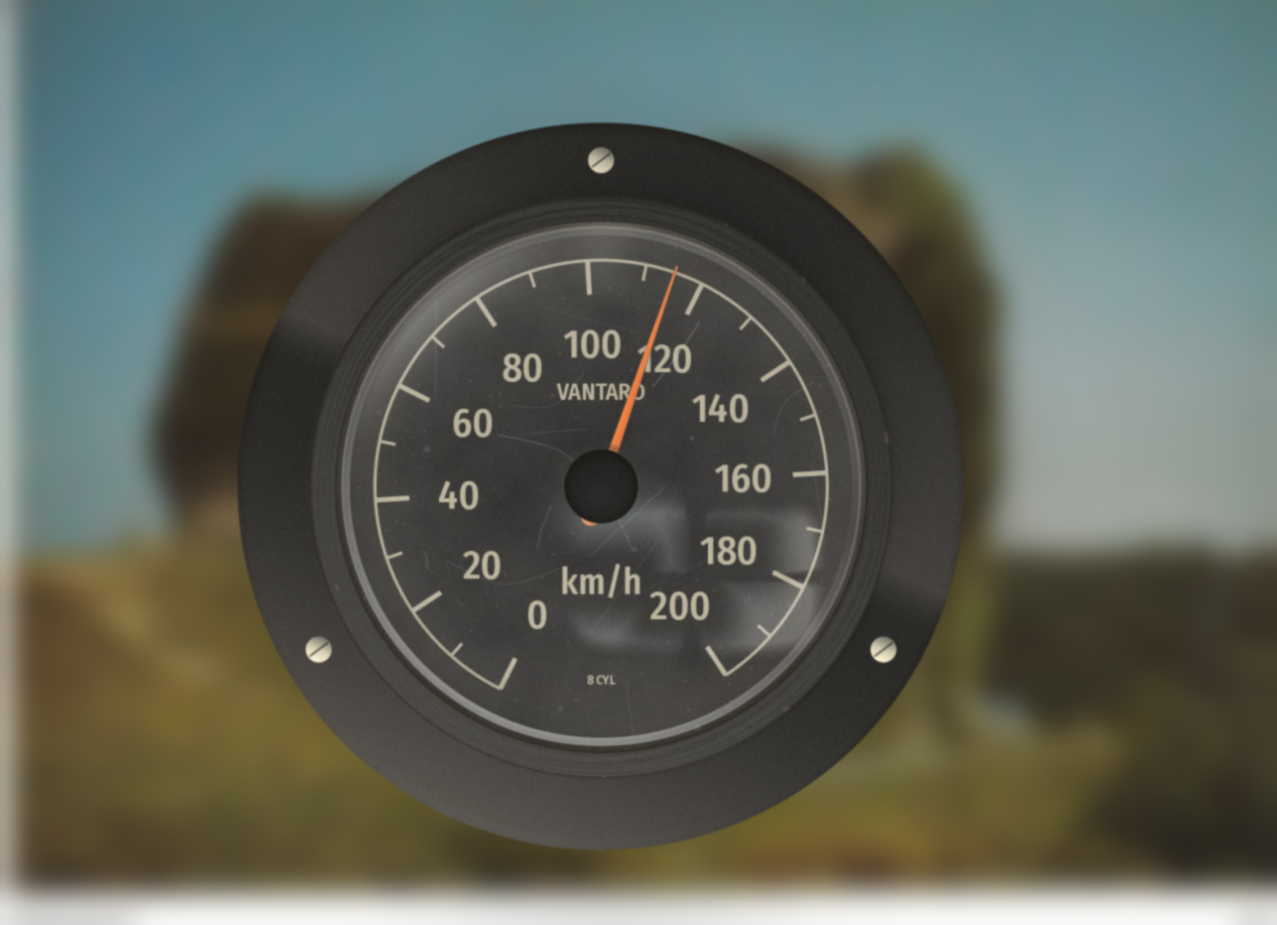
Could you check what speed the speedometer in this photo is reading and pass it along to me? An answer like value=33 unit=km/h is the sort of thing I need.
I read value=115 unit=km/h
